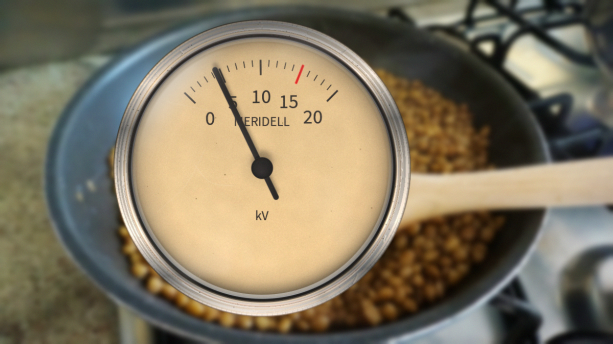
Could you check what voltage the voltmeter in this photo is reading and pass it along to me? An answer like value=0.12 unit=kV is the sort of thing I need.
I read value=4.5 unit=kV
